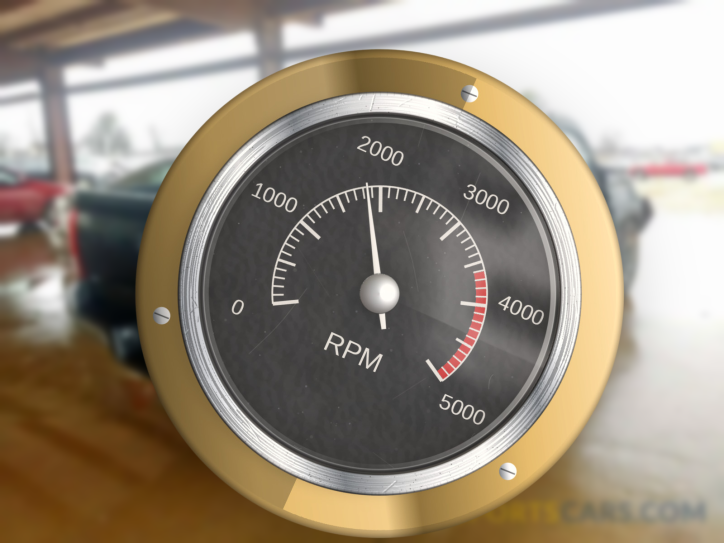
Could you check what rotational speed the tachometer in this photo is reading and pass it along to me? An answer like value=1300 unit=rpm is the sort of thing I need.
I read value=1850 unit=rpm
